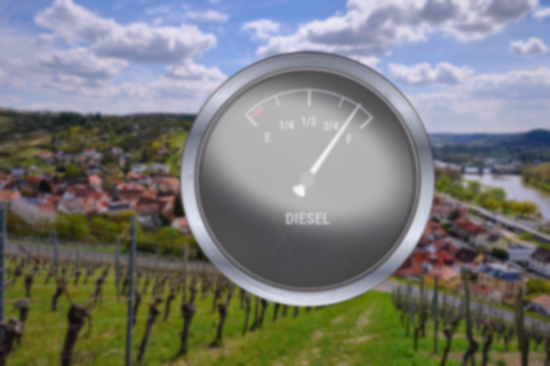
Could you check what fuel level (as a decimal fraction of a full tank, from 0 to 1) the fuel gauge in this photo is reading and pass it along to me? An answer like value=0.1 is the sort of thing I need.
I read value=0.875
